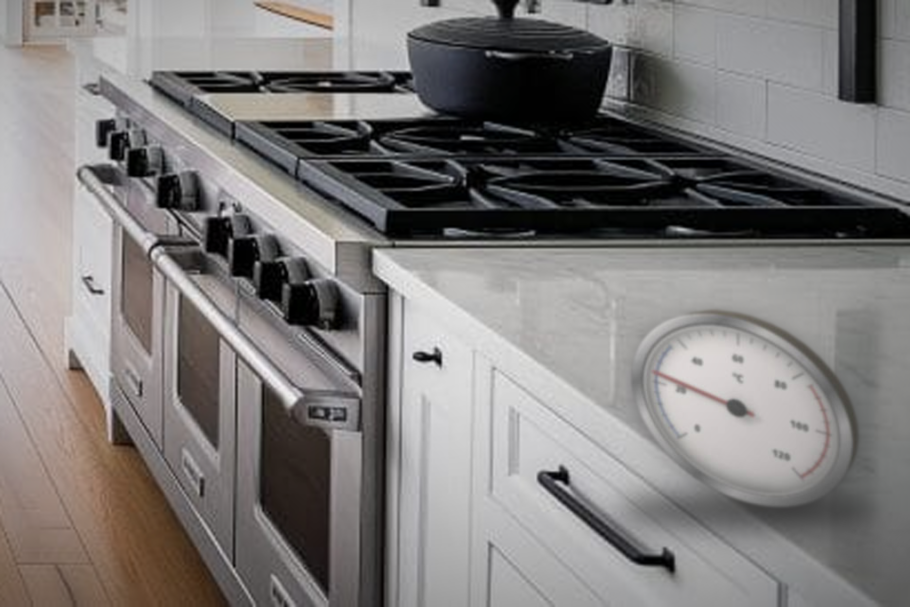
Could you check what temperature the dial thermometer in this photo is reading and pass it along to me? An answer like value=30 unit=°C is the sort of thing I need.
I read value=24 unit=°C
